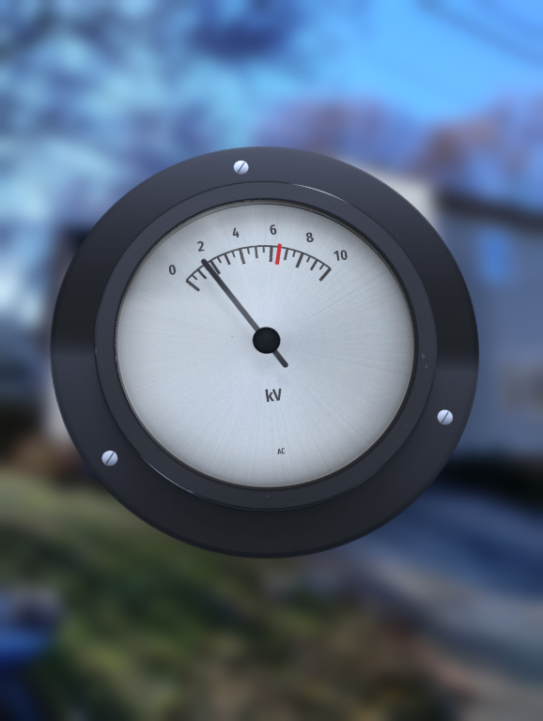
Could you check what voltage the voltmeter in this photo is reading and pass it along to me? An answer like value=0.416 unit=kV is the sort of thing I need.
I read value=1.5 unit=kV
